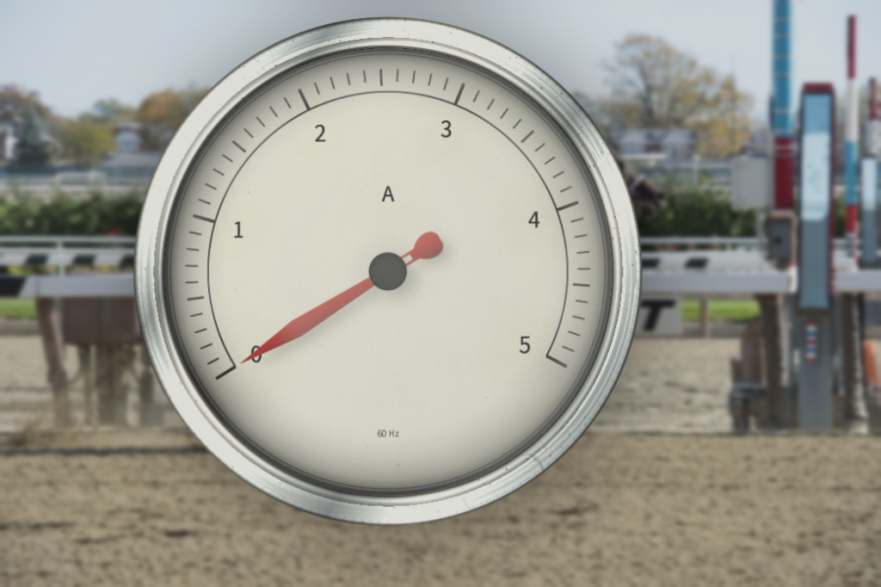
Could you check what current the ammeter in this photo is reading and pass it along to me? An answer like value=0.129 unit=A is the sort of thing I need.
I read value=0 unit=A
